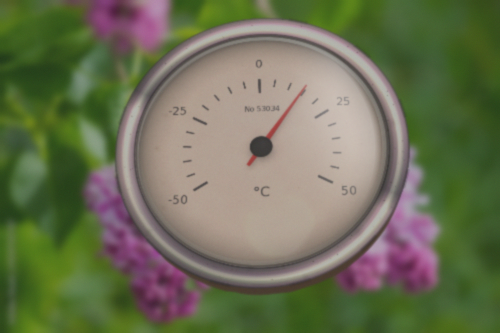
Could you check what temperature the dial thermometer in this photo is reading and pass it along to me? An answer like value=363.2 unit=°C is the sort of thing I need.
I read value=15 unit=°C
